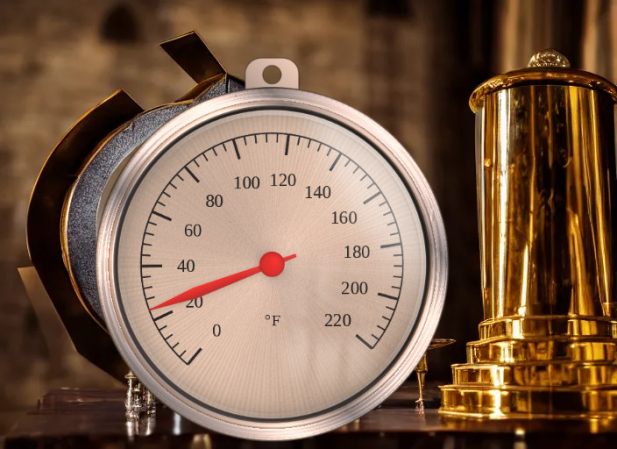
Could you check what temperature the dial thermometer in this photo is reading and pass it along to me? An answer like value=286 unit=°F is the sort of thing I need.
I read value=24 unit=°F
